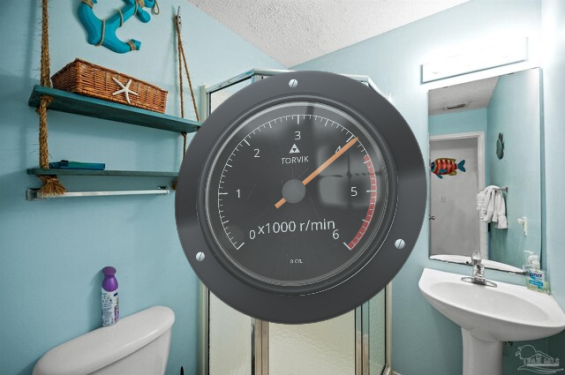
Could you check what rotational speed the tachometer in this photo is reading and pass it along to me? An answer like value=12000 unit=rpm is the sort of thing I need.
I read value=4100 unit=rpm
